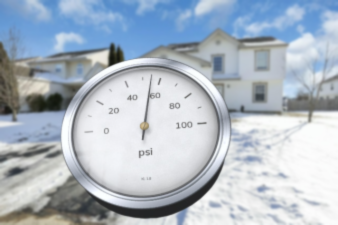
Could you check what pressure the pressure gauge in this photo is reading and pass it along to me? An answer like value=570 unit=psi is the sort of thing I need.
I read value=55 unit=psi
